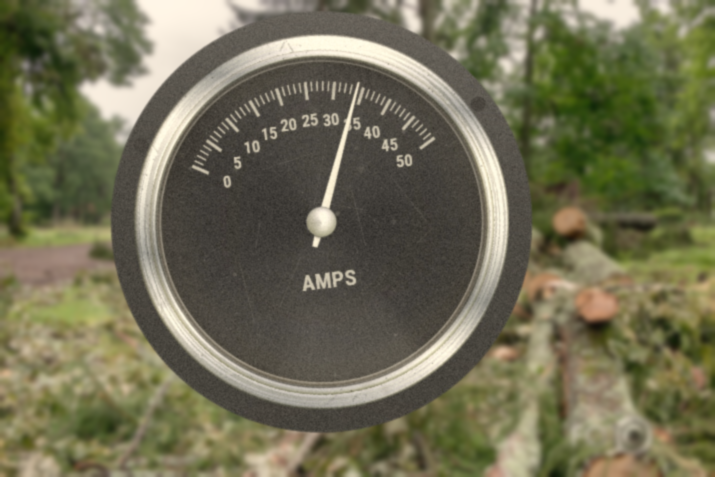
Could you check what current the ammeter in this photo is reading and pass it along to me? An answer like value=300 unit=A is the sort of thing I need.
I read value=34 unit=A
